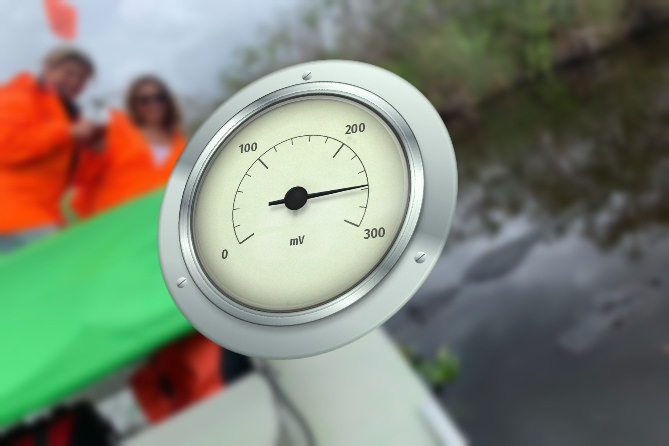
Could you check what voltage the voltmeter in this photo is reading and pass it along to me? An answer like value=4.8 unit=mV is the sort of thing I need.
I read value=260 unit=mV
